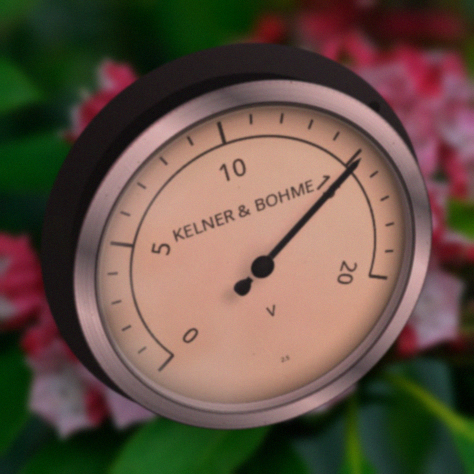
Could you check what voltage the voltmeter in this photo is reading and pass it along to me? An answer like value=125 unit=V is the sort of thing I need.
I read value=15 unit=V
